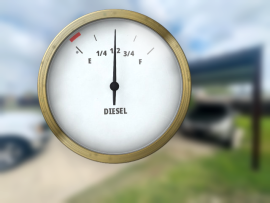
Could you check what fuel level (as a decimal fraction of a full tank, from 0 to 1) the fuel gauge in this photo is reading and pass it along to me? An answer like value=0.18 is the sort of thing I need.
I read value=0.5
